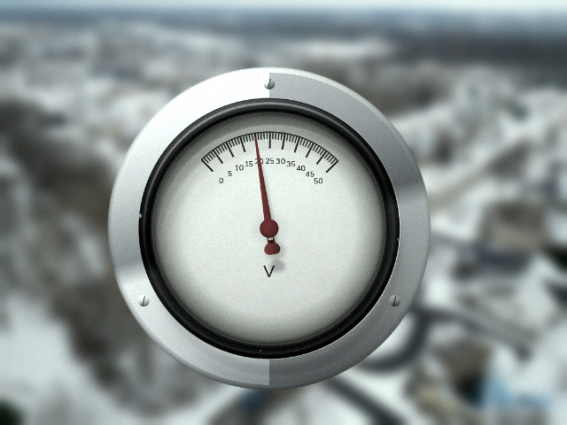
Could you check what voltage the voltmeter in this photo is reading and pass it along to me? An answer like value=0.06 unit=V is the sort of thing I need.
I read value=20 unit=V
